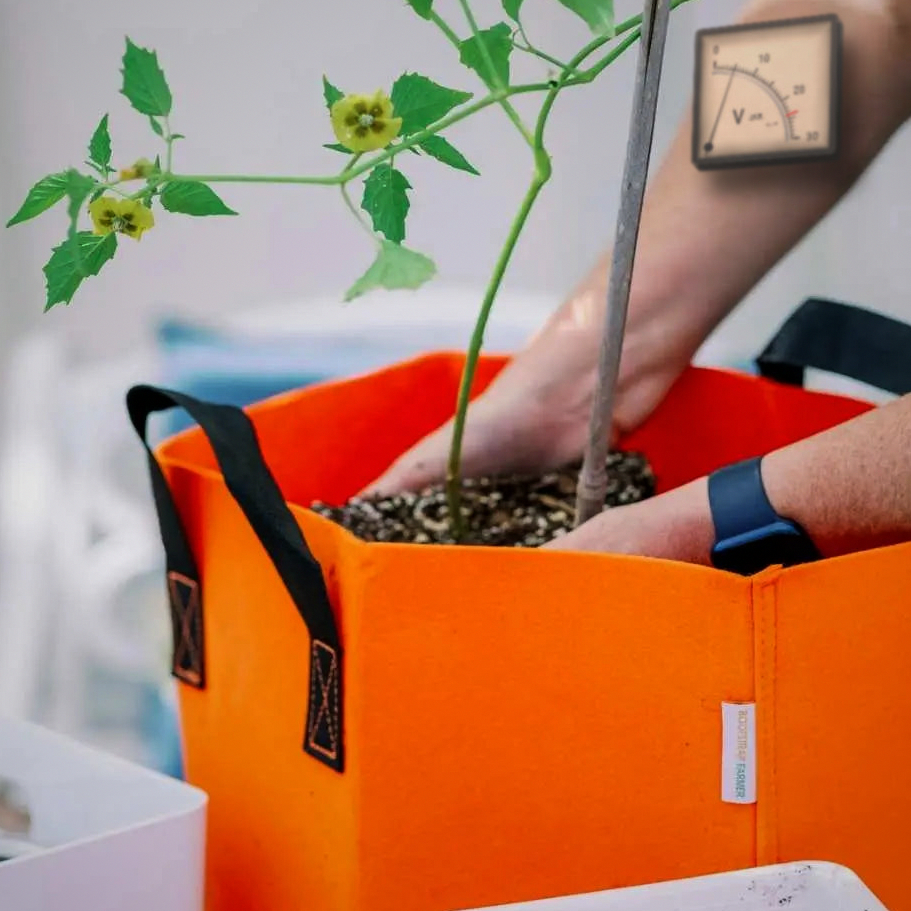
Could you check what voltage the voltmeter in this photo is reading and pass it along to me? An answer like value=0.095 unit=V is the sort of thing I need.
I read value=5 unit=V
